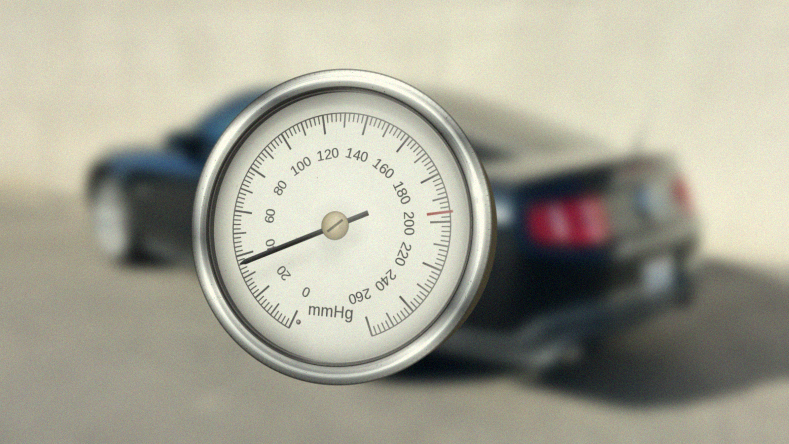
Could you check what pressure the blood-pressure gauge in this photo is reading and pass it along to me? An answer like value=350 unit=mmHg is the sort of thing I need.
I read value=36 unit=mmHg
